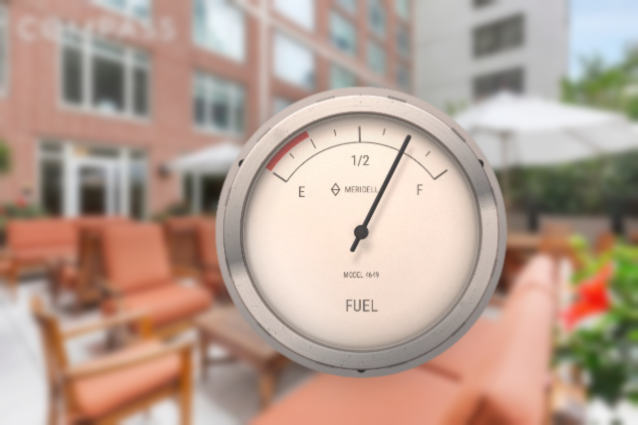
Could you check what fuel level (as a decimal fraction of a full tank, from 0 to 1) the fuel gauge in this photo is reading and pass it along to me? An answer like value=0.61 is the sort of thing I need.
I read value=0.75
